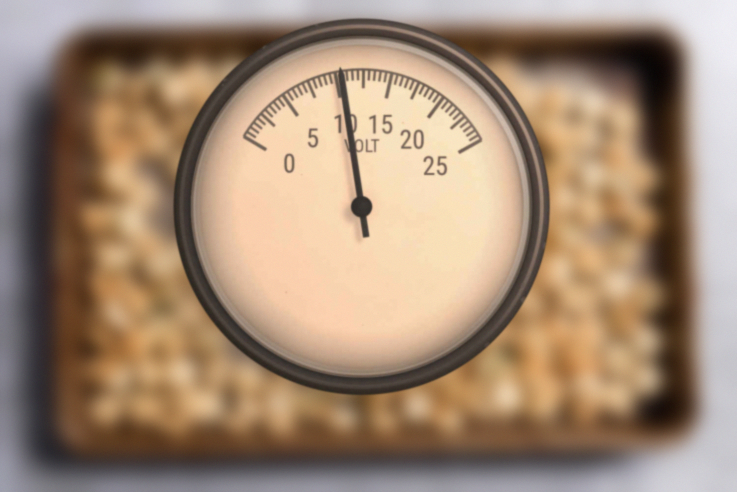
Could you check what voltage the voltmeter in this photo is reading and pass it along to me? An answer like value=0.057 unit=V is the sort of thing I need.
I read value=10.5 unit=V
